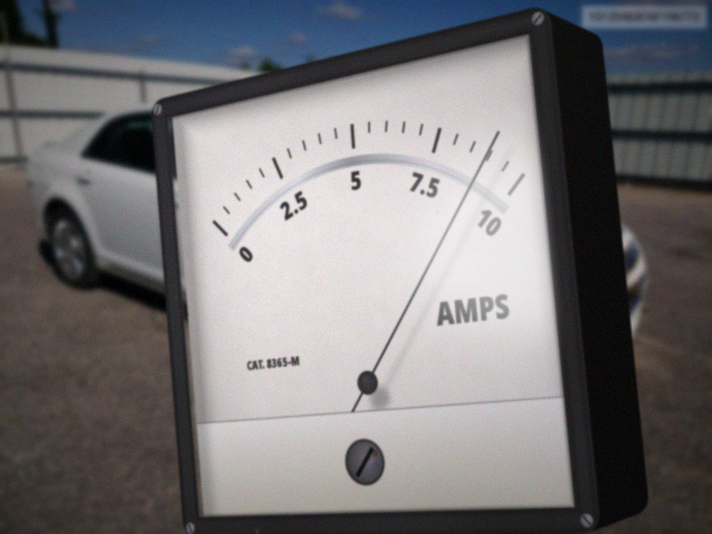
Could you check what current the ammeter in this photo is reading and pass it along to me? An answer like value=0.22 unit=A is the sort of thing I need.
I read value=9 unit=A
